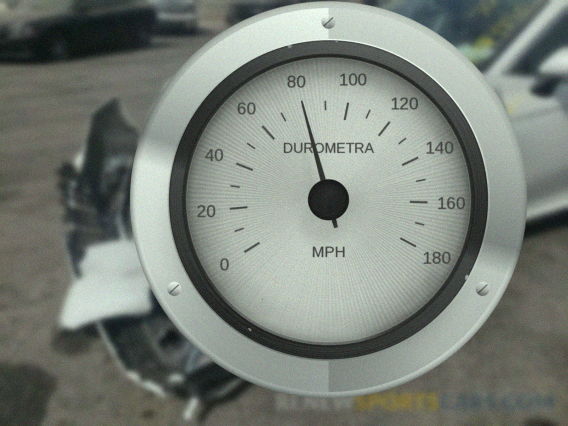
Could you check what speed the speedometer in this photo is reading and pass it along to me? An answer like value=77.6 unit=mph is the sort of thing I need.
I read value=80 unit=mph
